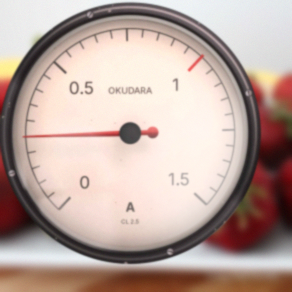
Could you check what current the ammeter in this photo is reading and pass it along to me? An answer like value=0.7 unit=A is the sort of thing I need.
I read value=0.25 unit=A
